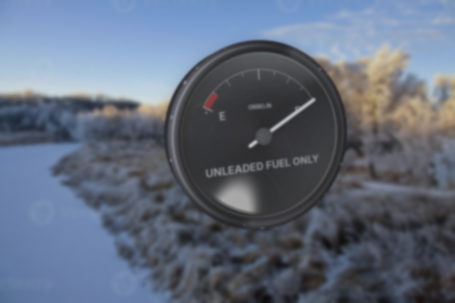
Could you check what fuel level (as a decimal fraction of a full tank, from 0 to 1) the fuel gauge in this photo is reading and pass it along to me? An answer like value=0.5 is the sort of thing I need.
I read value=1
